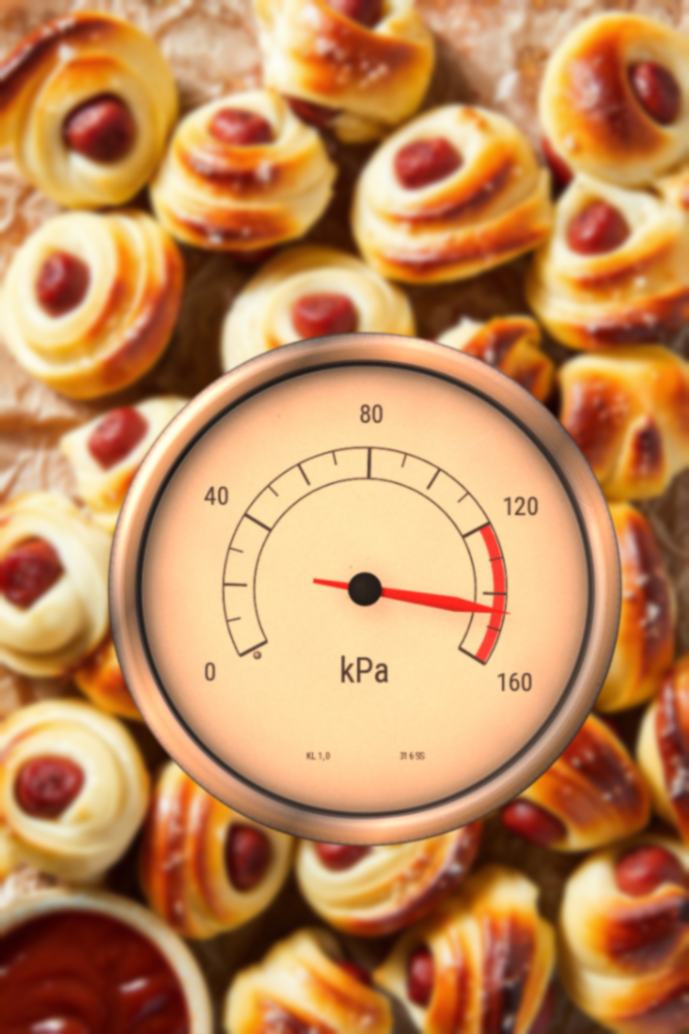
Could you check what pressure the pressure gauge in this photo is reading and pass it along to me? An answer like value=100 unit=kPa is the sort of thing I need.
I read value=145 unit=kPa
